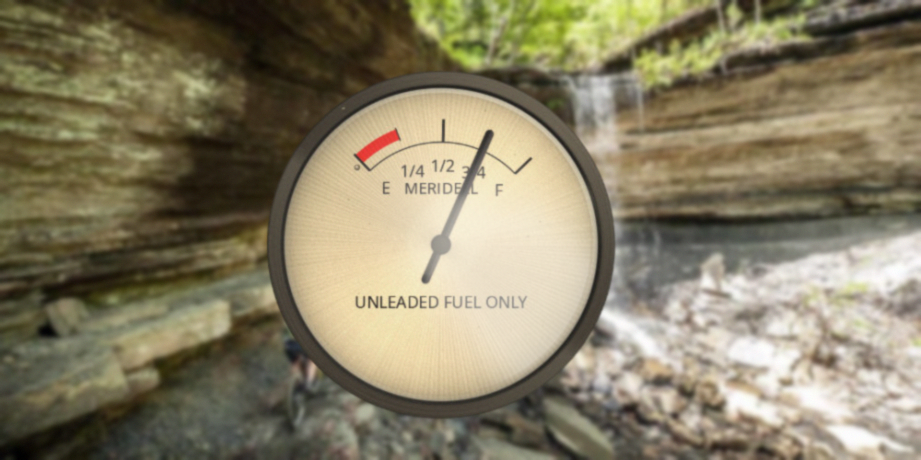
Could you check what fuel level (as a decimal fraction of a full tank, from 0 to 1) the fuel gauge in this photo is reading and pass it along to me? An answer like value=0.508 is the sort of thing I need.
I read value=0.75
